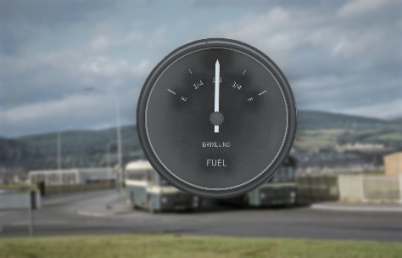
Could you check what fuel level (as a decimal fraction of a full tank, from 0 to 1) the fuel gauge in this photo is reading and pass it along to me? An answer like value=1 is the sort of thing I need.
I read value=0.5
